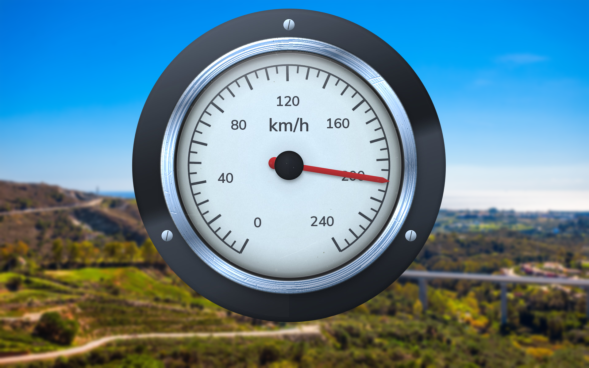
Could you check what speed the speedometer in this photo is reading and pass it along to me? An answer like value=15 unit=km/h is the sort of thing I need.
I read value=200 unit=km/h
